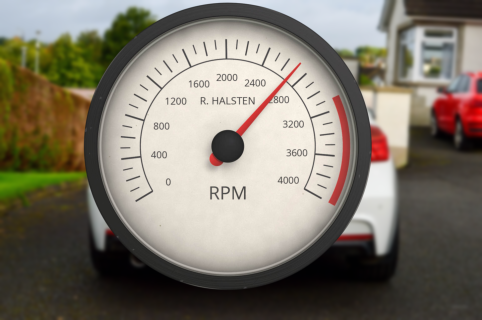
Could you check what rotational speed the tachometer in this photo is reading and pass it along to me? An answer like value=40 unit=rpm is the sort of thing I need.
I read value=2700 unit=rpm
